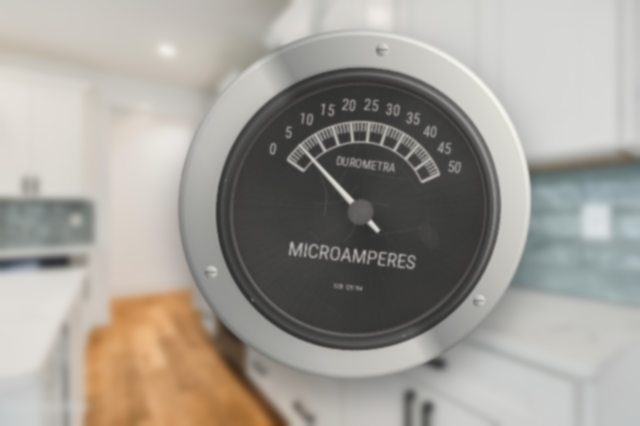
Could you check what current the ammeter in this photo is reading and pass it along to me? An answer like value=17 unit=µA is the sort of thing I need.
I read value=5 unit=µA
